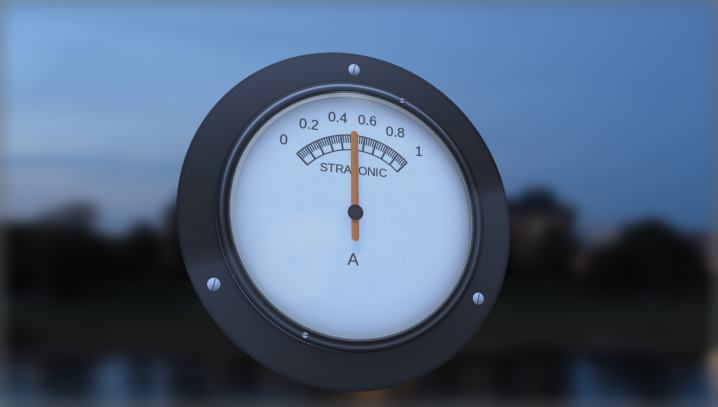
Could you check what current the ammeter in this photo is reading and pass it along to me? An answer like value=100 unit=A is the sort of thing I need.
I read value=0.5 unit=A
